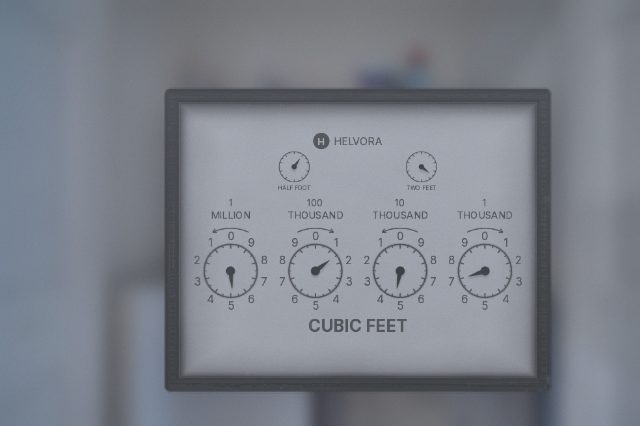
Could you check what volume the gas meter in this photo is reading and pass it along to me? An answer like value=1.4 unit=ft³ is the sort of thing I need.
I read value=514700 unit=ft³
